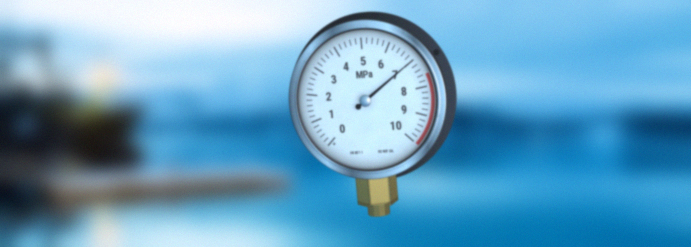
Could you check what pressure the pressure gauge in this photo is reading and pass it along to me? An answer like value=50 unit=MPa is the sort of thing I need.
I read value=7 unit=MPa
